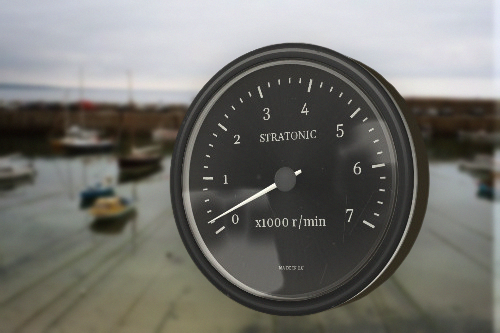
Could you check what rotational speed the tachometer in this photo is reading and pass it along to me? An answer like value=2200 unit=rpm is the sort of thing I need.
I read value=200 unit=rpm
